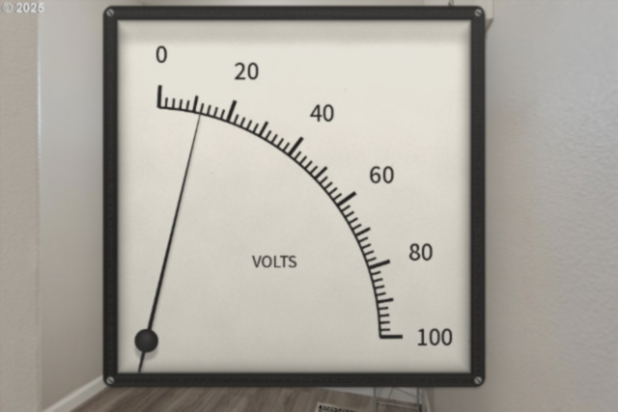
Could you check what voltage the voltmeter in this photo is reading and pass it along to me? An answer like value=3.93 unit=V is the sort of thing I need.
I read value=12 unit=V
